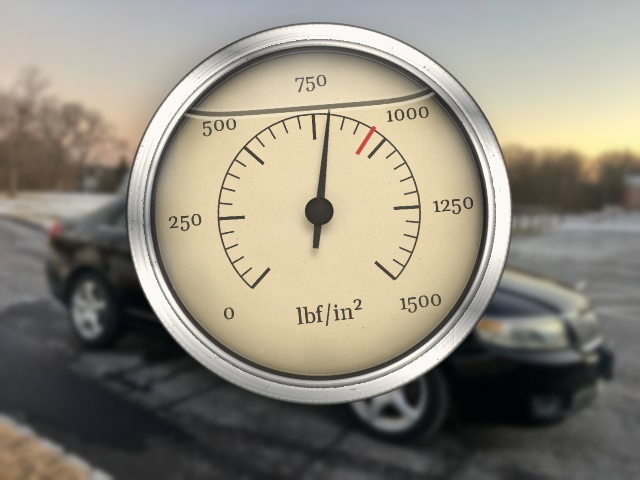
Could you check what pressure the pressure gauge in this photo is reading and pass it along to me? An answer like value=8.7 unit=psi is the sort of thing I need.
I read value=800 unit=psi
